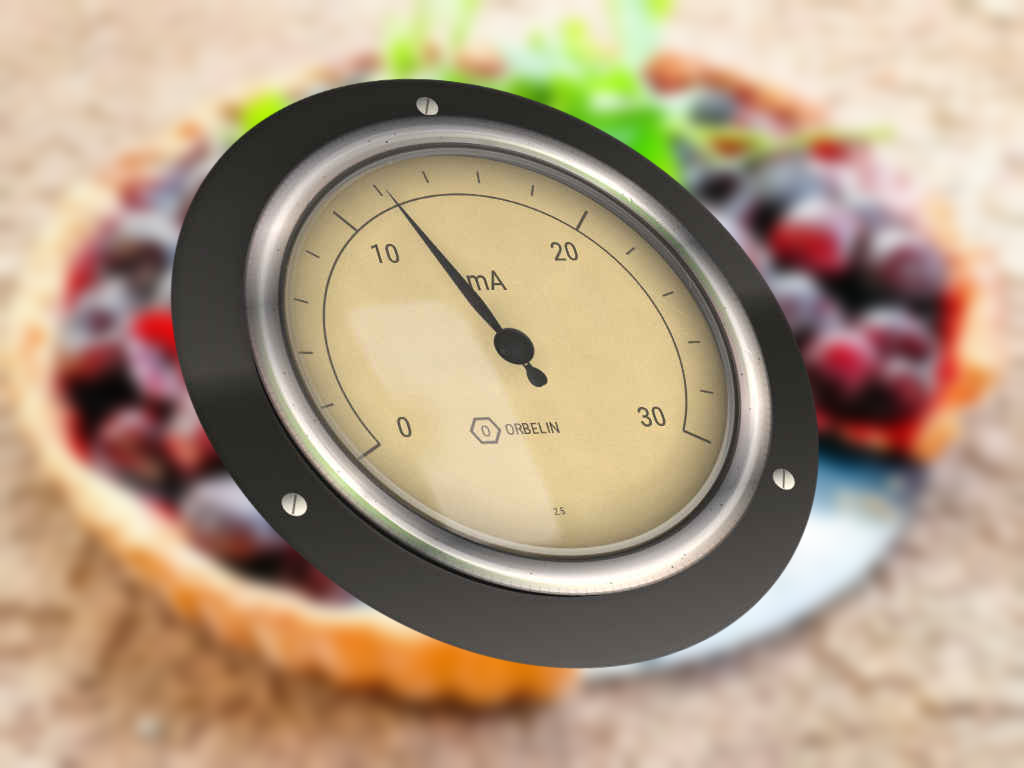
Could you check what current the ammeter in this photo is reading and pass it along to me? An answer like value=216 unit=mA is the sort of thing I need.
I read value=12 unit=mA
